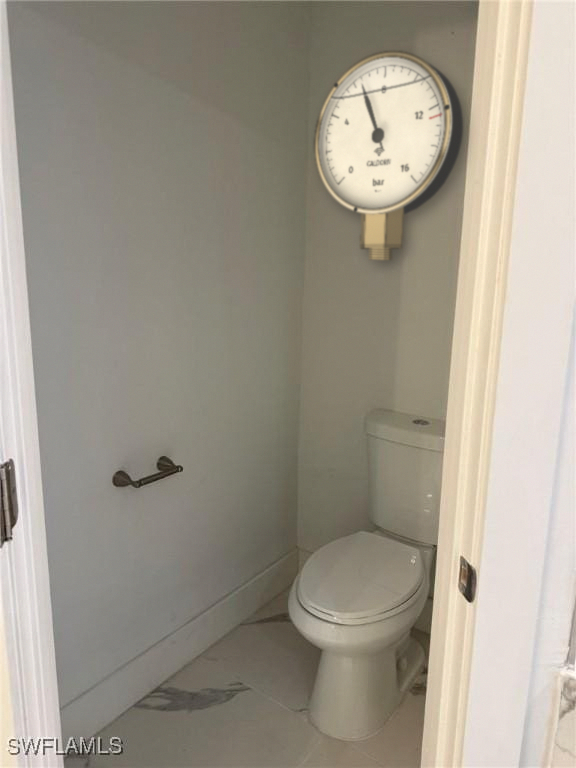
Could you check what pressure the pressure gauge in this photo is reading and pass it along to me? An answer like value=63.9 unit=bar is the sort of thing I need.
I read value=6.5 unit=bar
